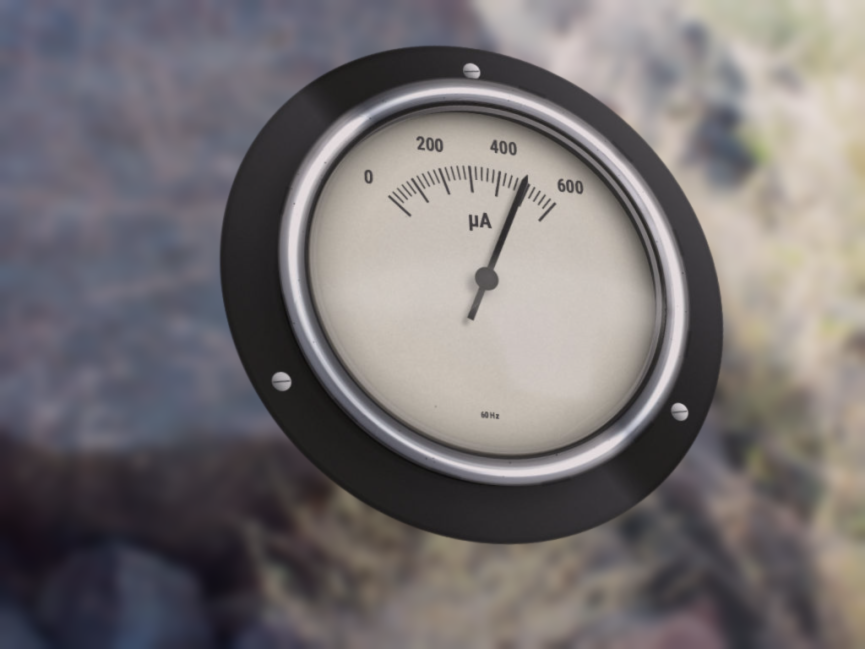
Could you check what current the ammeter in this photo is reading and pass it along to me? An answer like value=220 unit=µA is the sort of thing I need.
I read value=480 unit=µA
